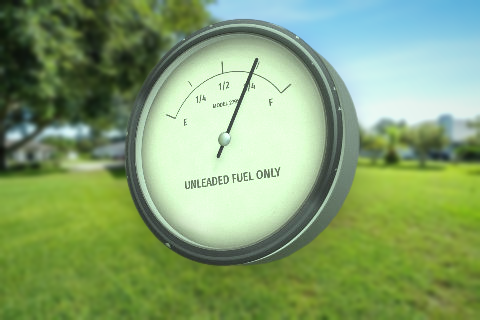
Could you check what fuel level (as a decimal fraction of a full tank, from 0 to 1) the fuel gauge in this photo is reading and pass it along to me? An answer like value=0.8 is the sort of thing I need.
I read value=0.75
